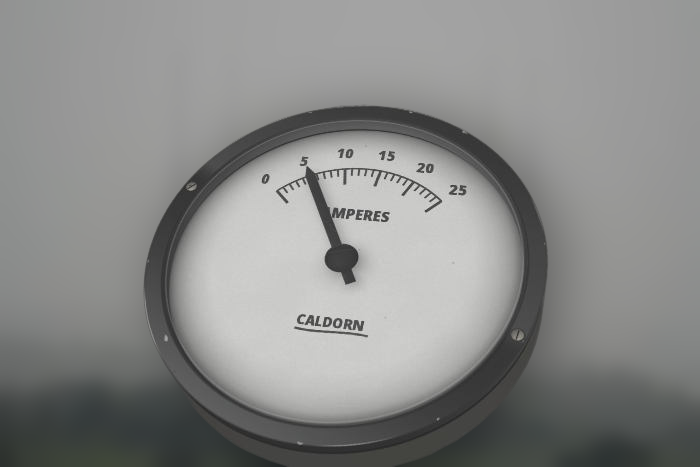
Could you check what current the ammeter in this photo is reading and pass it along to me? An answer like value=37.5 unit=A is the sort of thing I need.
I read value=5 unit=A
